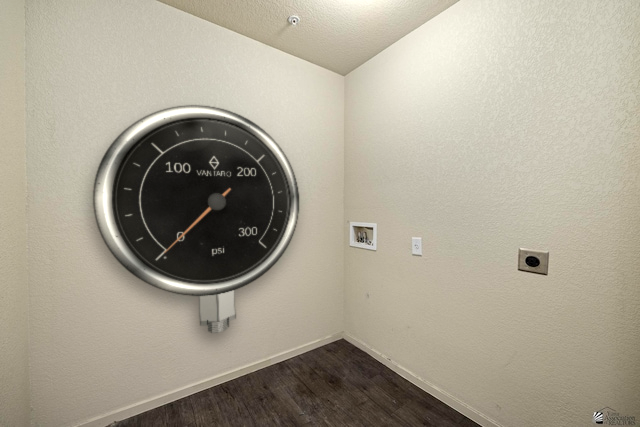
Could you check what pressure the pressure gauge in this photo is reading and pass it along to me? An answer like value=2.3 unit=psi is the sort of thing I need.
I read value=0 unit=psi
